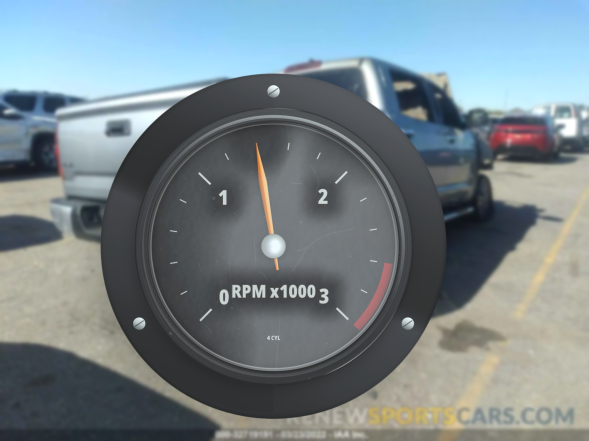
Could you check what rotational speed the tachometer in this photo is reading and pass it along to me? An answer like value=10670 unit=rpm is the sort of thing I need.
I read value=1400 unit=rpm
